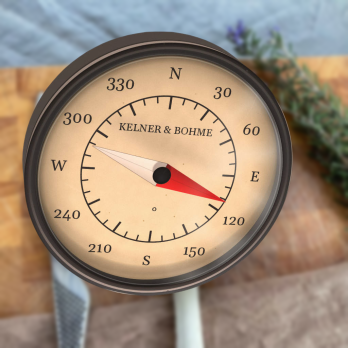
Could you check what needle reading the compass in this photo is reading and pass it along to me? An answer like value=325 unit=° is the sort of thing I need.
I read value=110 unit=°
